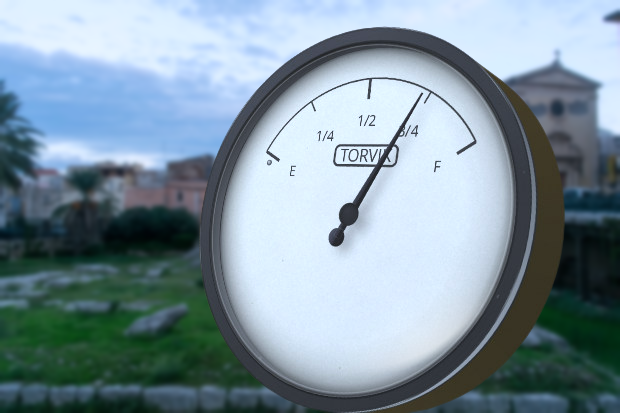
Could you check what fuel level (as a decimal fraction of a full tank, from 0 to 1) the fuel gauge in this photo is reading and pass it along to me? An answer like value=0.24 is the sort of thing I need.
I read value=0.75
